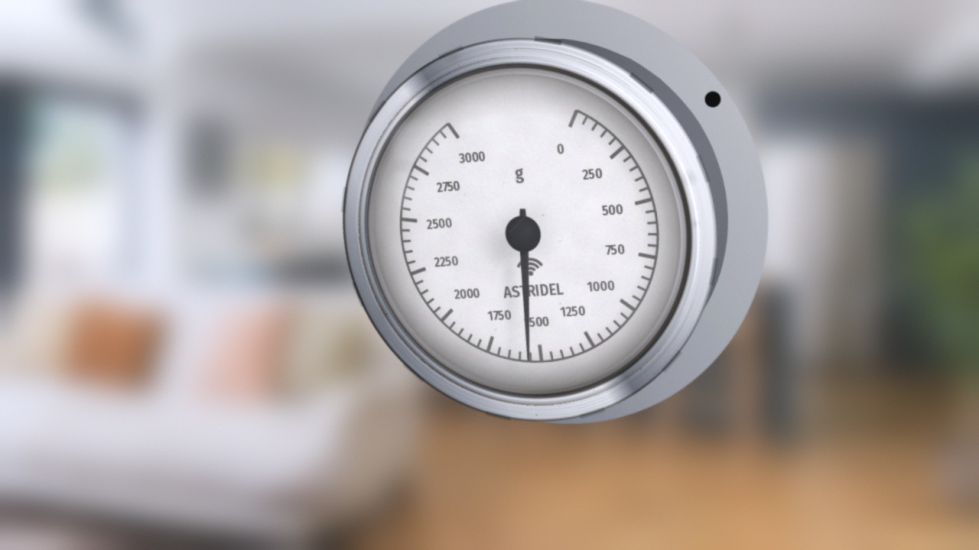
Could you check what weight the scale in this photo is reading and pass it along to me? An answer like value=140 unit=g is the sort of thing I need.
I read value=1550 unit=g
